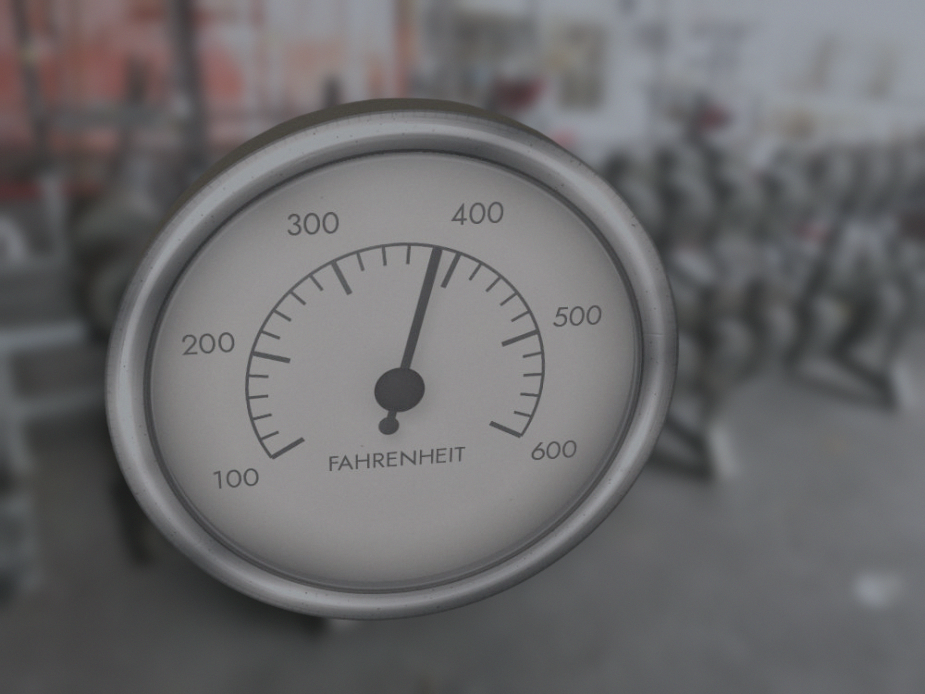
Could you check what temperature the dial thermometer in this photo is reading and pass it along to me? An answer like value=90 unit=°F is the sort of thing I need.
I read value=380 unit=°F
